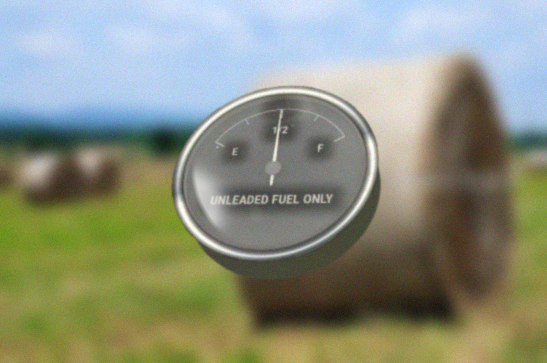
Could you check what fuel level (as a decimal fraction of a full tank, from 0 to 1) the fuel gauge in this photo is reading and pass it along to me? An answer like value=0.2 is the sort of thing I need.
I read value=0.5
